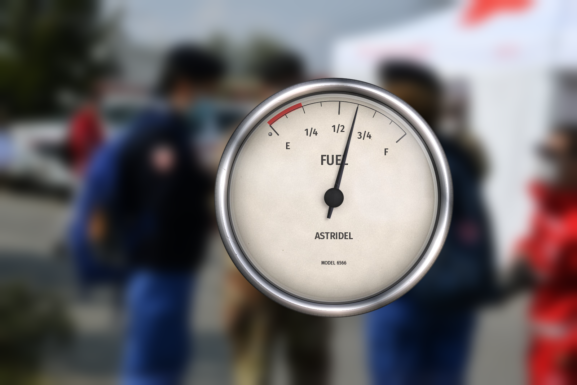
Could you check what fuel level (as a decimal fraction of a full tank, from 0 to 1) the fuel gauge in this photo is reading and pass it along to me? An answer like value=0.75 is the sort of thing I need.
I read value=0.625
